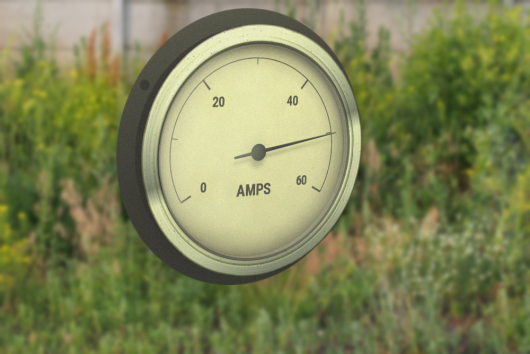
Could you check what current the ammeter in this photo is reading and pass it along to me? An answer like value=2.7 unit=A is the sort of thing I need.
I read value=50 unit=A
